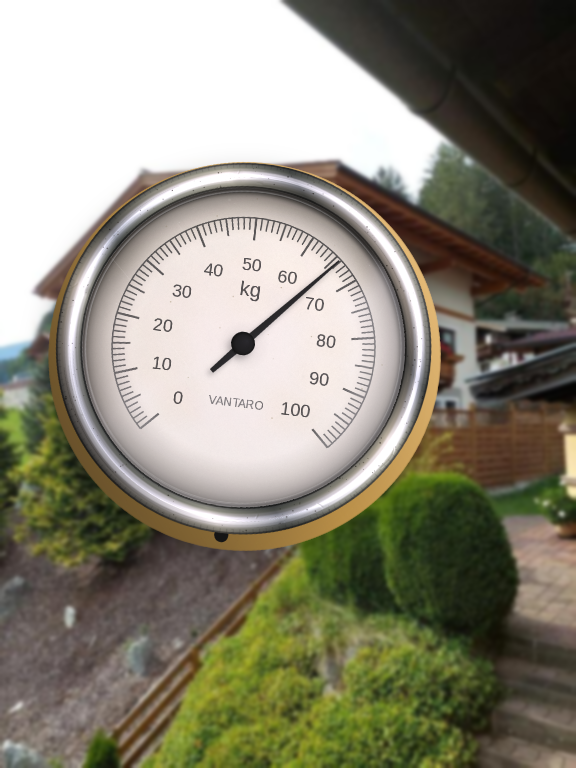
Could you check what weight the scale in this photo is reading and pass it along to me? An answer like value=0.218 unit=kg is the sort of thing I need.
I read value=66 unit=kg
